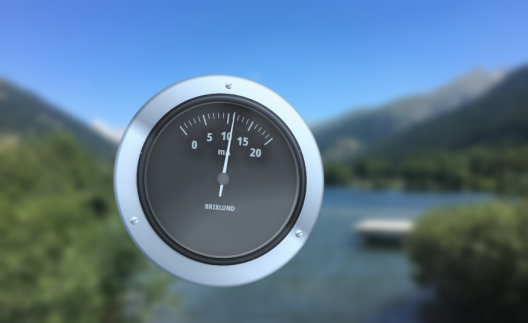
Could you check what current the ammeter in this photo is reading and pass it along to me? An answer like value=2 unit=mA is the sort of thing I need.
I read value=11 unit=mA
